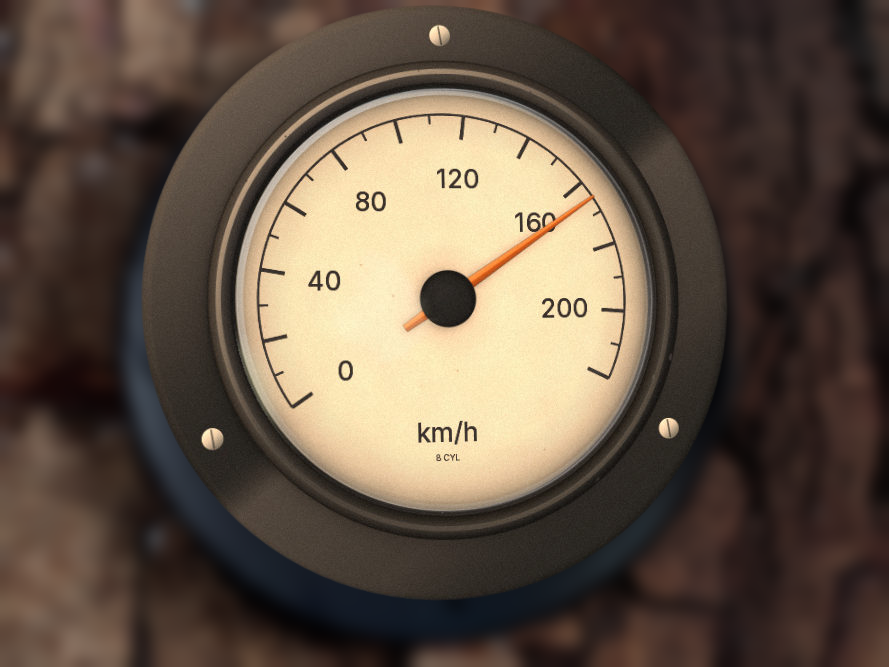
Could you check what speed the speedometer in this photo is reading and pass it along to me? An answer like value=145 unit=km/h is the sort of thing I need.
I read value=165 unit=km/h
